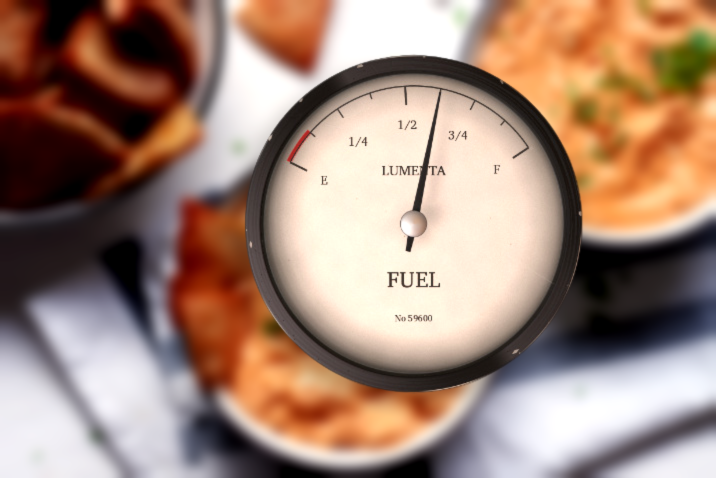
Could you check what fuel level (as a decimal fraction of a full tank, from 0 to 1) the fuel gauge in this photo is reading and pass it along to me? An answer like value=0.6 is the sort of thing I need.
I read value=0.625
